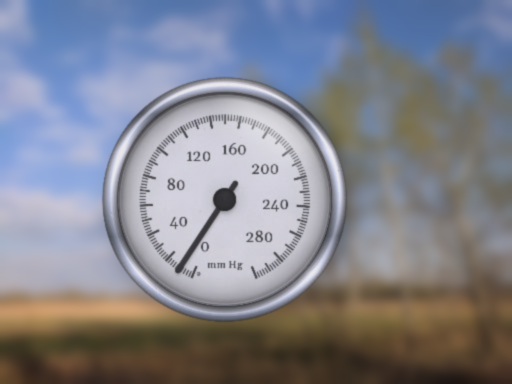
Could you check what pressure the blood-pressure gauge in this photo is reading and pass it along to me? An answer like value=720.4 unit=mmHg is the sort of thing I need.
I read value=10 unit=mmHg
